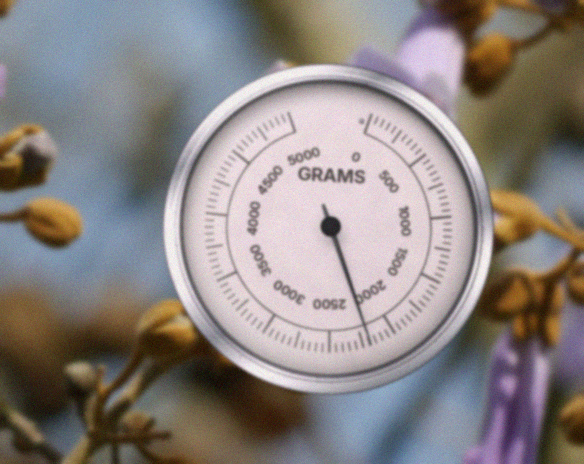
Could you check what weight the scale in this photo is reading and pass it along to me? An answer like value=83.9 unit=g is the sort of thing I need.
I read value=2200 unit=g
